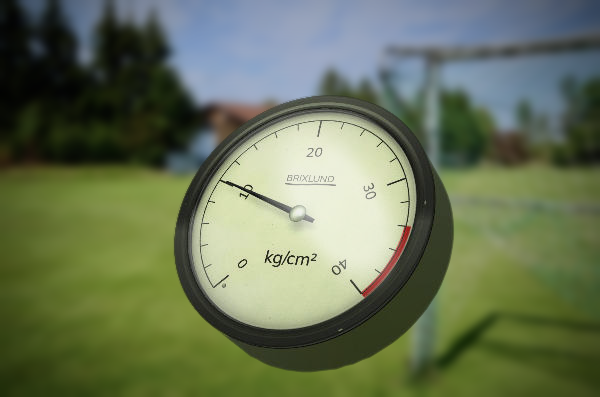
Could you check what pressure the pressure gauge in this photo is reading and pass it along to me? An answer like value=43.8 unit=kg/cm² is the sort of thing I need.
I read value=10 unit=kg/cm²
